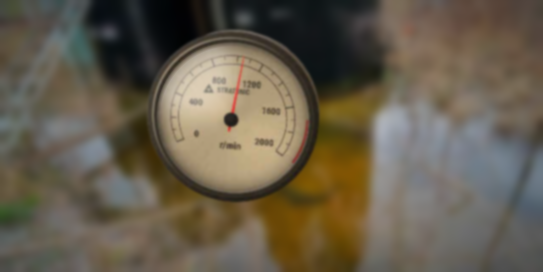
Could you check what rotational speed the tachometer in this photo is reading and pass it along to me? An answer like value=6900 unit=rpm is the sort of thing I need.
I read value=1050 unit=rpm
